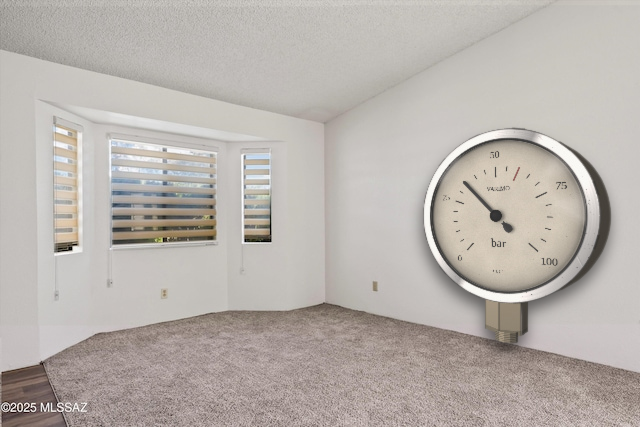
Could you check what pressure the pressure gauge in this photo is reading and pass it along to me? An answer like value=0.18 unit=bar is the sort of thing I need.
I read value=35 unit=bar
